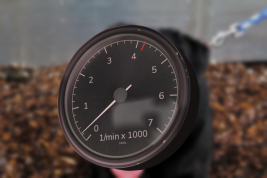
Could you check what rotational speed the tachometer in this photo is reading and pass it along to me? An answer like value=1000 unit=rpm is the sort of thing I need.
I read value=200 unit=rpm
